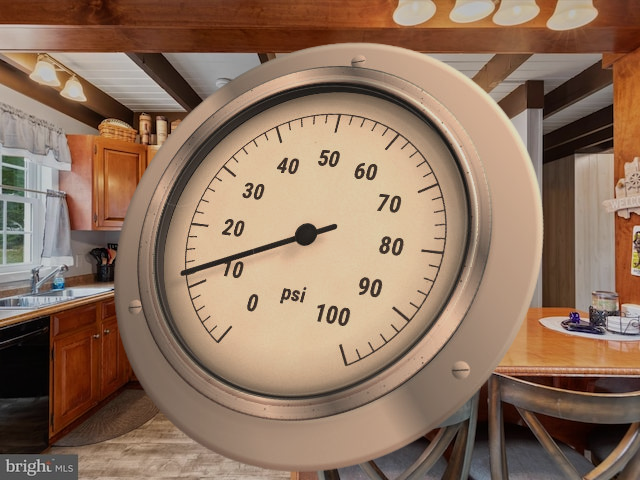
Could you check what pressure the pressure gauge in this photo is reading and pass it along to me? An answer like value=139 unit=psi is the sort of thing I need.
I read value=12 unit=psi
